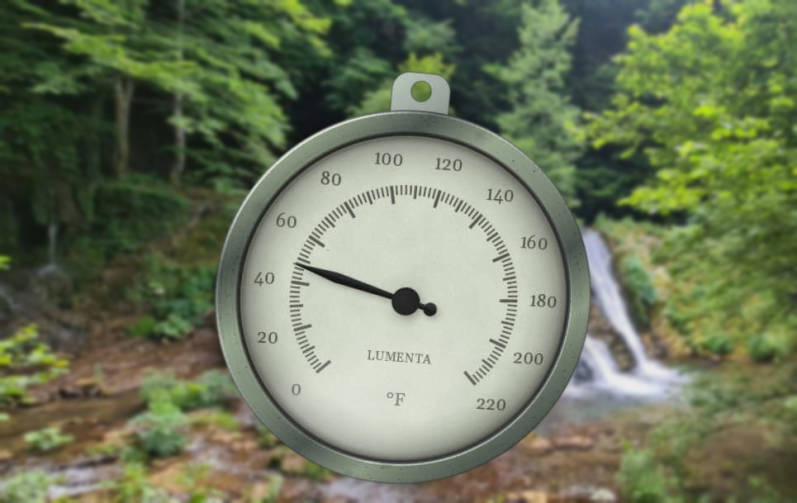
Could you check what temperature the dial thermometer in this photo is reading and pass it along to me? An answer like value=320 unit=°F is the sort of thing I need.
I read value=48 unit=°F
